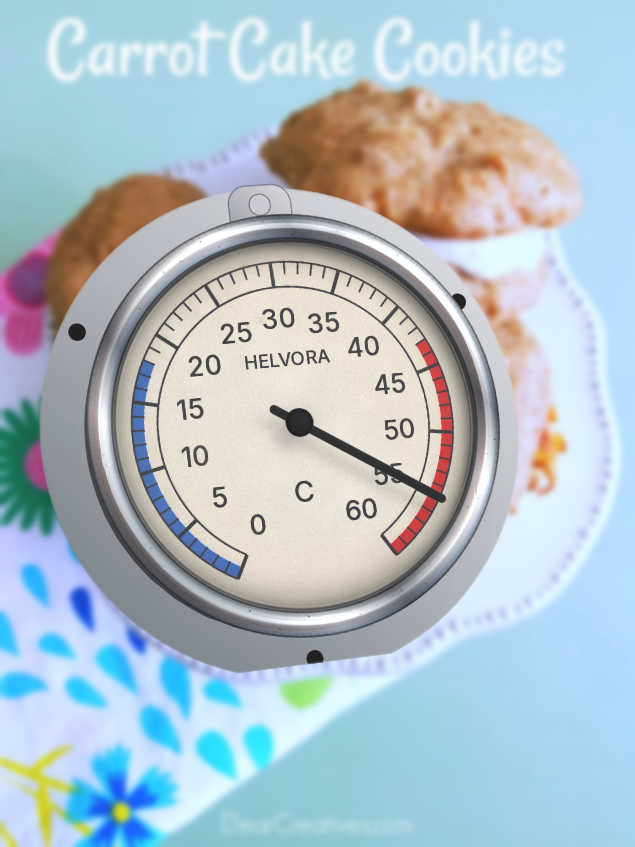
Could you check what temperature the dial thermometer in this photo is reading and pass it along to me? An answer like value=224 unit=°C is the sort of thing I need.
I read value=55 unit=°C
